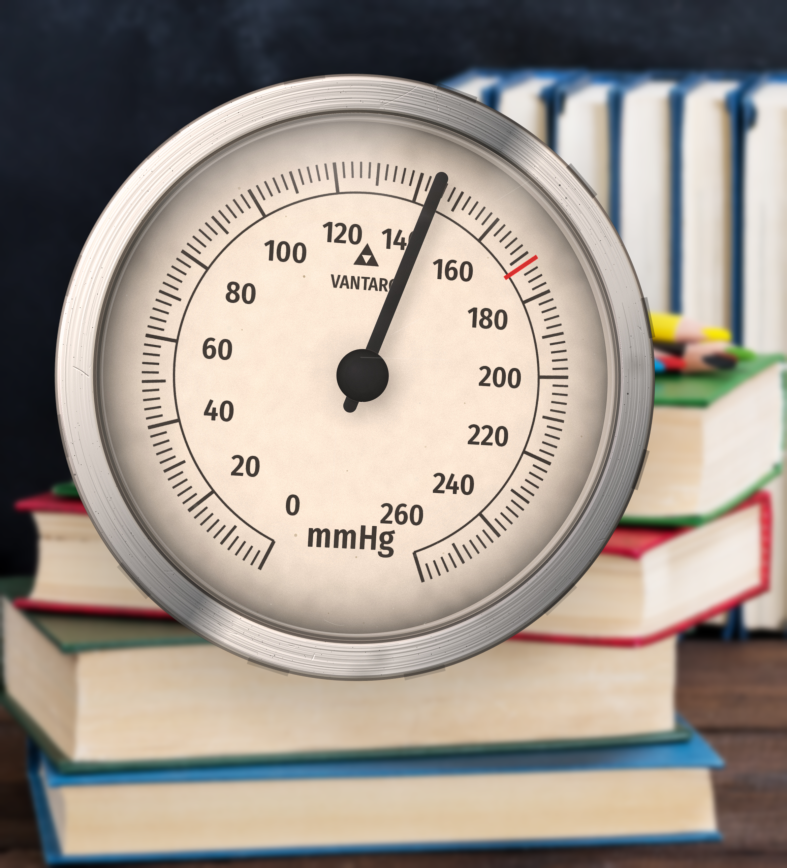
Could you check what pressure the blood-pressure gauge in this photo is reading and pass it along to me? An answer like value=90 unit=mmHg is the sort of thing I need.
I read value=144 unit=mmHg
